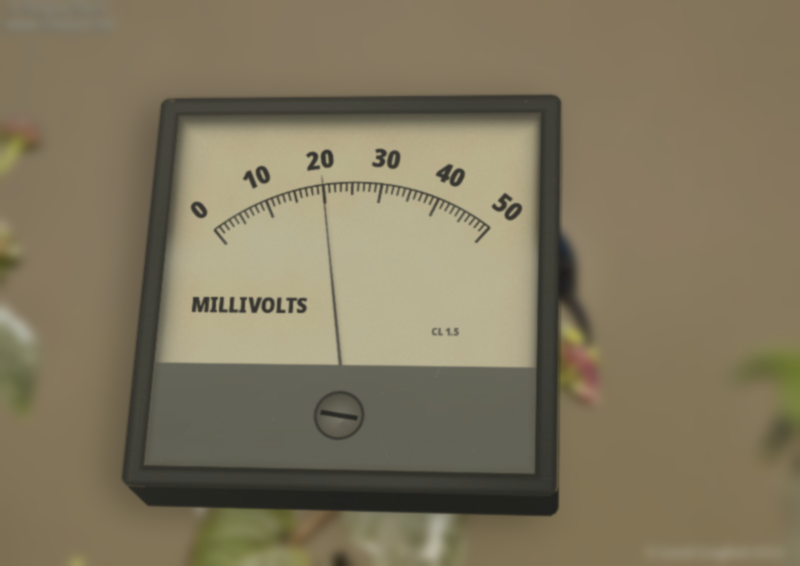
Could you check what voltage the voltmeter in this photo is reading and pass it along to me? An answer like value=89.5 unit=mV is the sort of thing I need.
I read value=20 unit=mV
